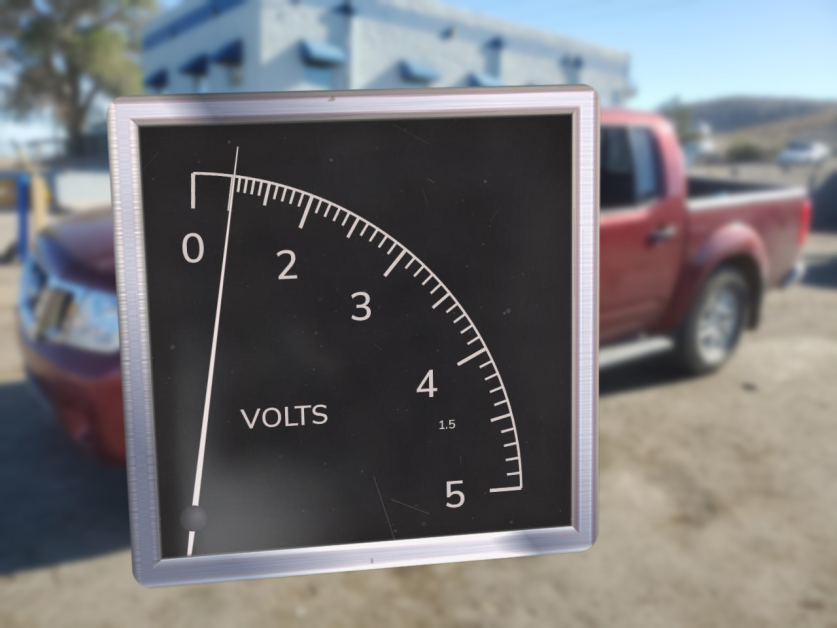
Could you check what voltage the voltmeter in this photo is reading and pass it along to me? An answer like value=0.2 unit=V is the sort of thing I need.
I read value=1 unit=V
